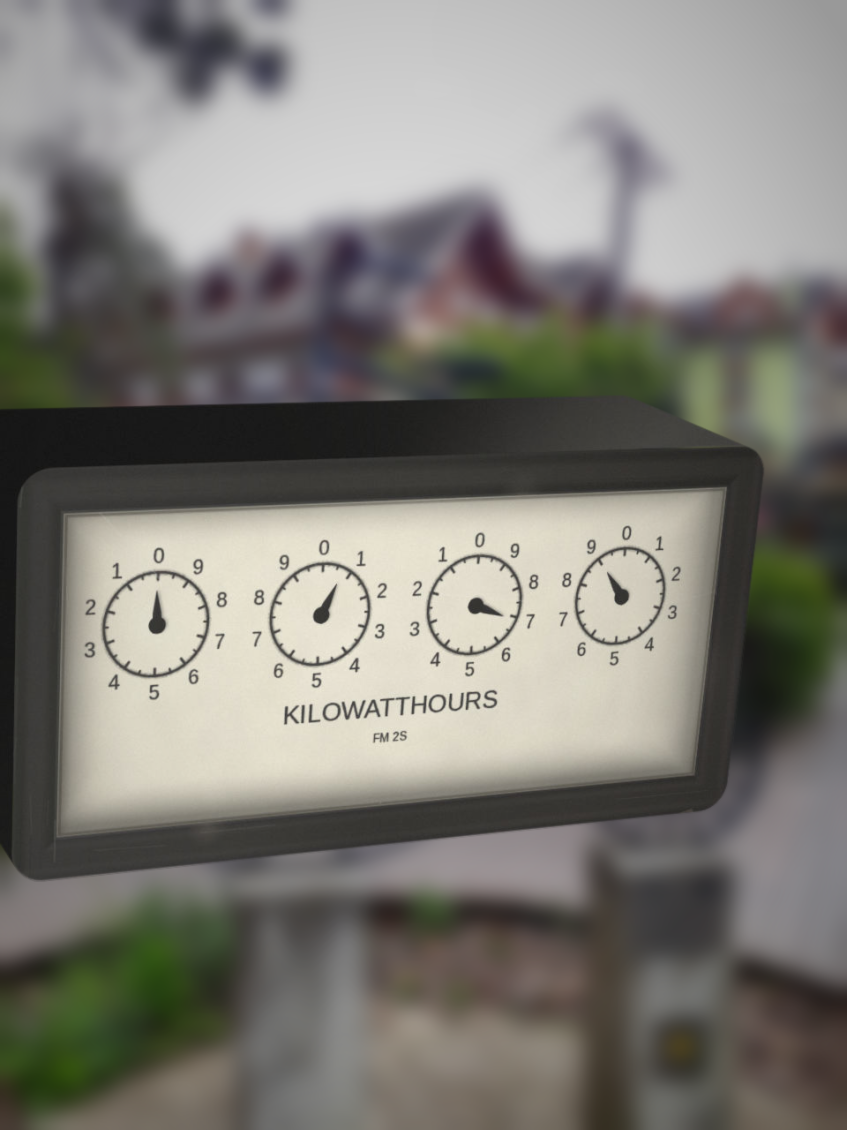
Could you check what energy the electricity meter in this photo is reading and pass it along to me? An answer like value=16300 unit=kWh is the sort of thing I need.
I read value=69 unit=kWh
